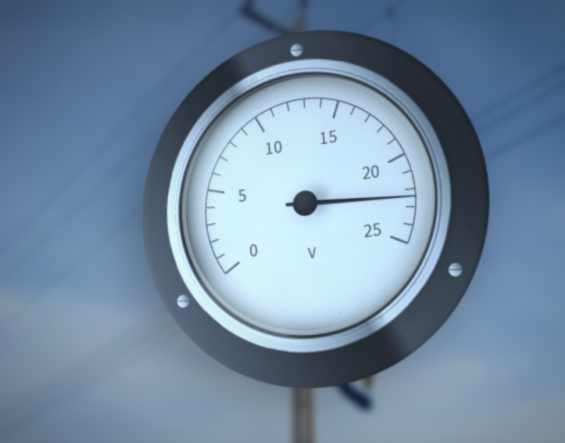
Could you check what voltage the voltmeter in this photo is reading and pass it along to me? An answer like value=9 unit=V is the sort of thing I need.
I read value=22.5 unit=V
